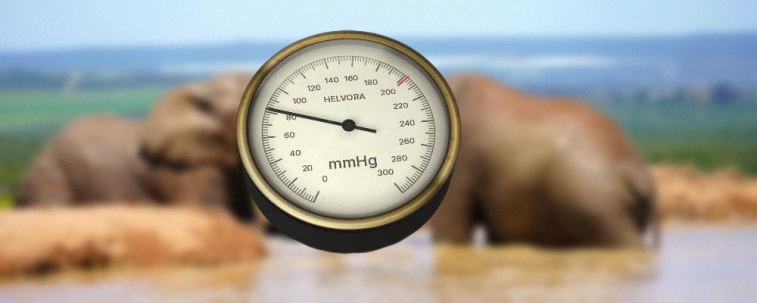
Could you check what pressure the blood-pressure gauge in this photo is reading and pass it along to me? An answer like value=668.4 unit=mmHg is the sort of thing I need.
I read value=80 unit=mmHg
